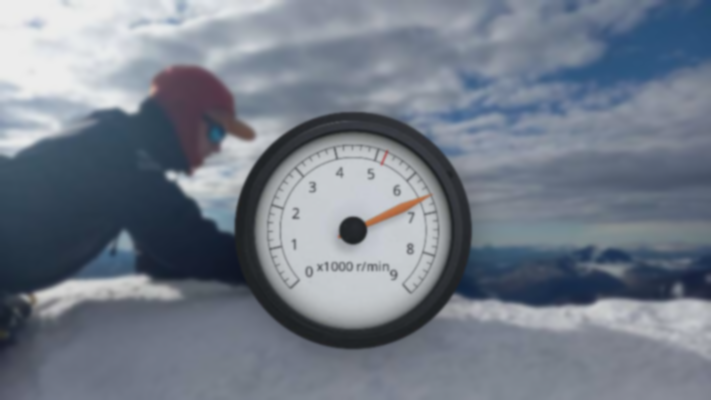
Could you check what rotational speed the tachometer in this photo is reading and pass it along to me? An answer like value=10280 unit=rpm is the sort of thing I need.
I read value=6600 unit=rpm
